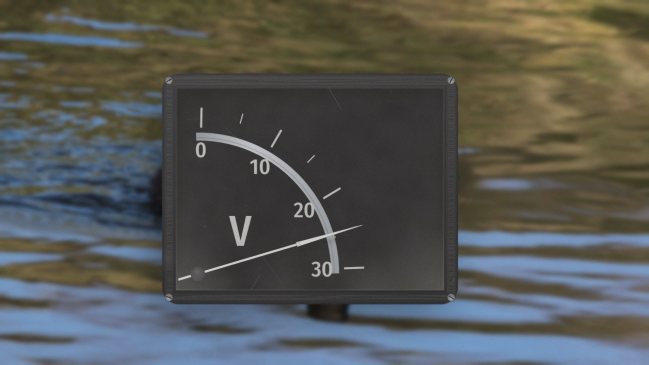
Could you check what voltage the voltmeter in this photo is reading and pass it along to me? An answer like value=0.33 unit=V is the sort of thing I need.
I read value=25 unit=V
